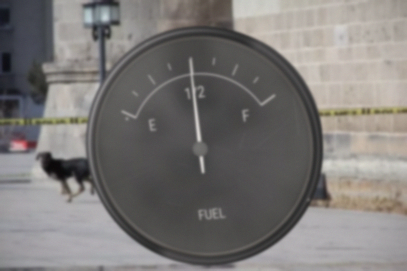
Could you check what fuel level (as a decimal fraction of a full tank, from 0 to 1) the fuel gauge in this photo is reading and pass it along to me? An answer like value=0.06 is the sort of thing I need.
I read value=0.5
